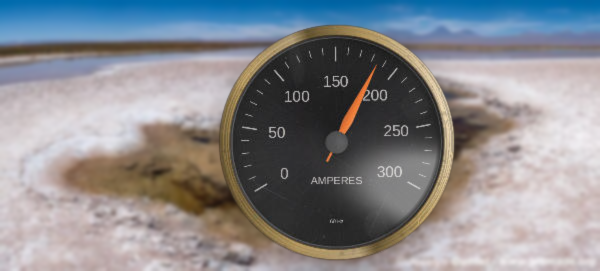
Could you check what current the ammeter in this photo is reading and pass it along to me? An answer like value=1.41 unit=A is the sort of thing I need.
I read value=185 unit=A
